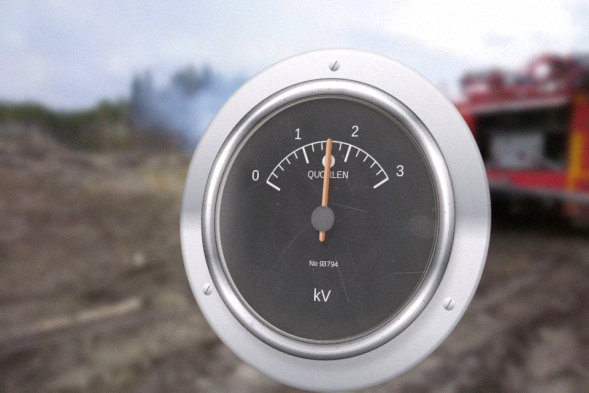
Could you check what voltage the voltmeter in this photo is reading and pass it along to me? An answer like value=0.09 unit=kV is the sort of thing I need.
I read value=1.6 unit=kV
